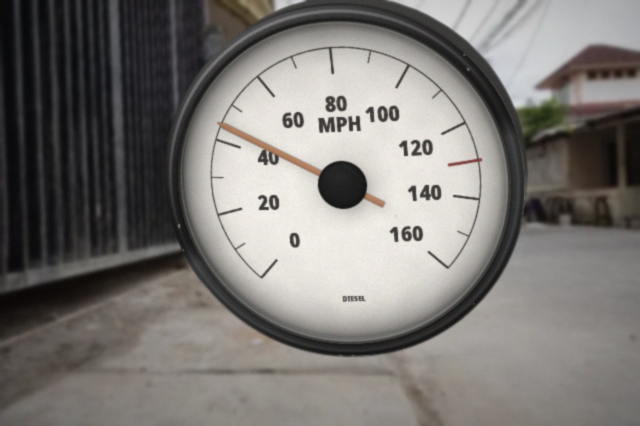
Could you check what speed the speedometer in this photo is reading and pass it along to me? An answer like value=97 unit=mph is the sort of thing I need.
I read value=45 unit=mph
